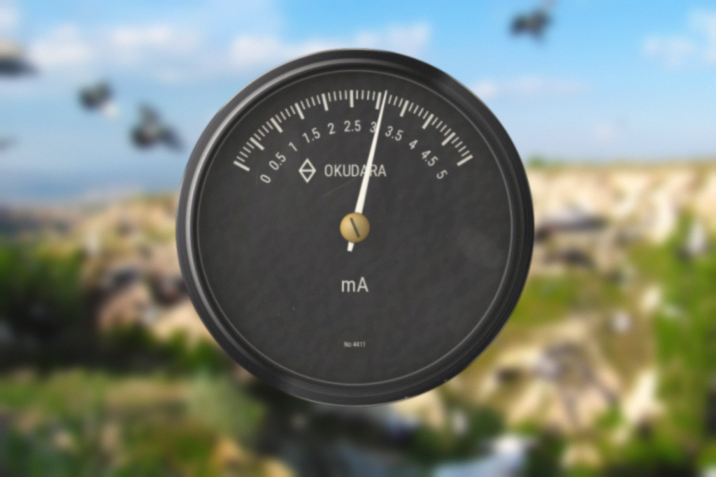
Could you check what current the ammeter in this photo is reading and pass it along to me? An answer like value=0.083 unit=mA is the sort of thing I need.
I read value=3.1 unit=mA
